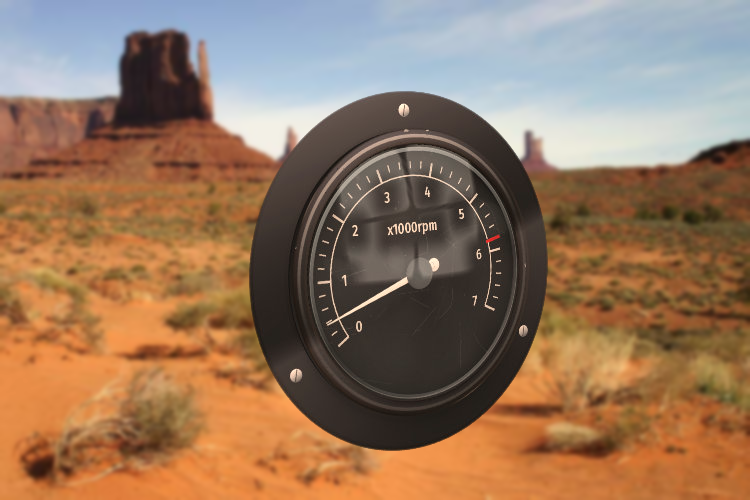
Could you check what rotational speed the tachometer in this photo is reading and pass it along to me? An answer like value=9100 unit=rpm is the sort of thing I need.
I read value=400 unit=rpm
